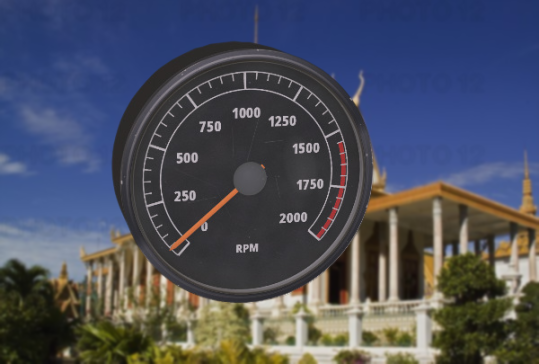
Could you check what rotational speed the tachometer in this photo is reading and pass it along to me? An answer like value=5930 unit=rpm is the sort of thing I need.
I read value=50 unit=rpm
